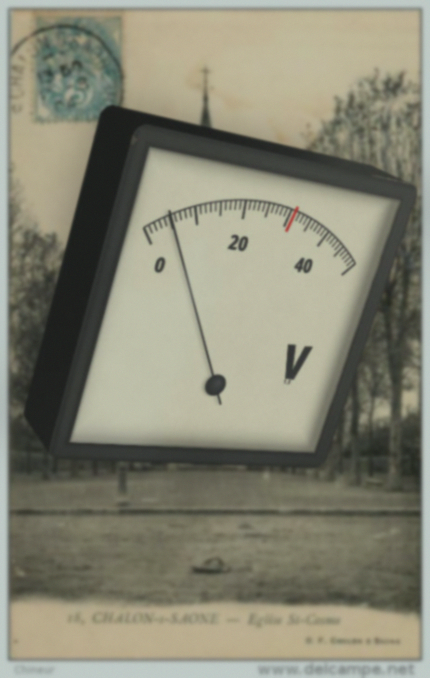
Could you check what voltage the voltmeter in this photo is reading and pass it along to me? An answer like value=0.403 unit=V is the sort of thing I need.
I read value=5 unit=V
